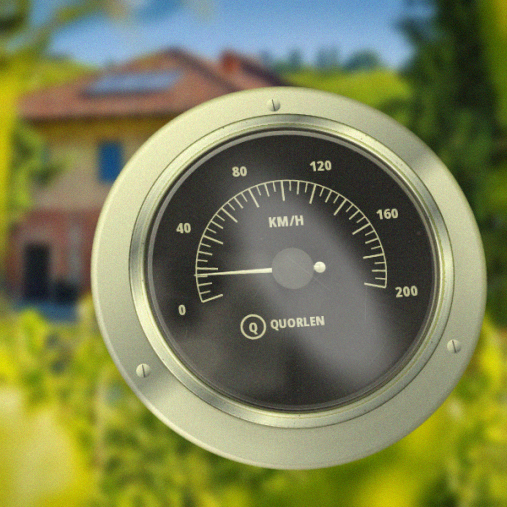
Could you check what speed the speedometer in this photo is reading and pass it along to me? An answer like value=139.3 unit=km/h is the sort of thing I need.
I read value=15 unit=km/h
